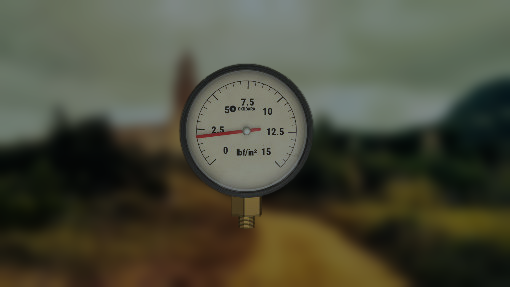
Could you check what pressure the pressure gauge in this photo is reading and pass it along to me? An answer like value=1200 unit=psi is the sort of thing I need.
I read value=2 unit=psi
